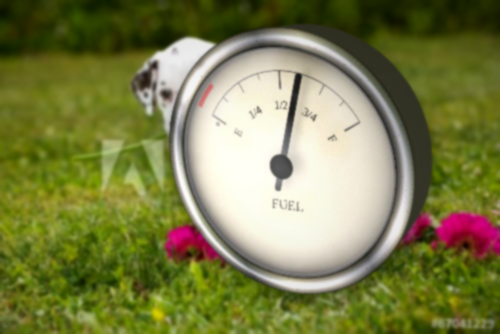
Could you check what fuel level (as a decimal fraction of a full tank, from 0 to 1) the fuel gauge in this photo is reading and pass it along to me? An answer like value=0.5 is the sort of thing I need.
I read value=0.625
